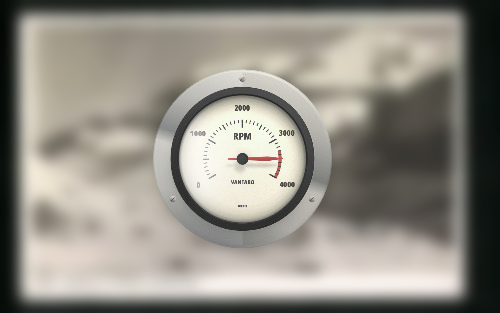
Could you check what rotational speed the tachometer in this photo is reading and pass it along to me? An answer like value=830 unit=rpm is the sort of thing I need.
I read value=3500 unit=rpm
